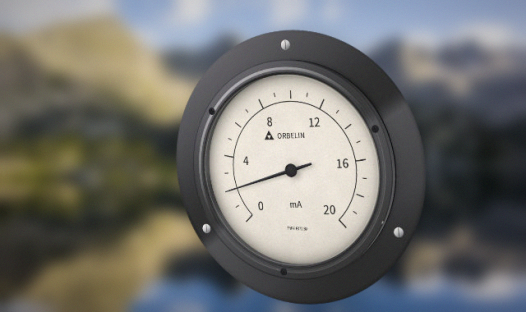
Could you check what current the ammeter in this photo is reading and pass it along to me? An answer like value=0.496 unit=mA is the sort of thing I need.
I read value=2 unit=mA
